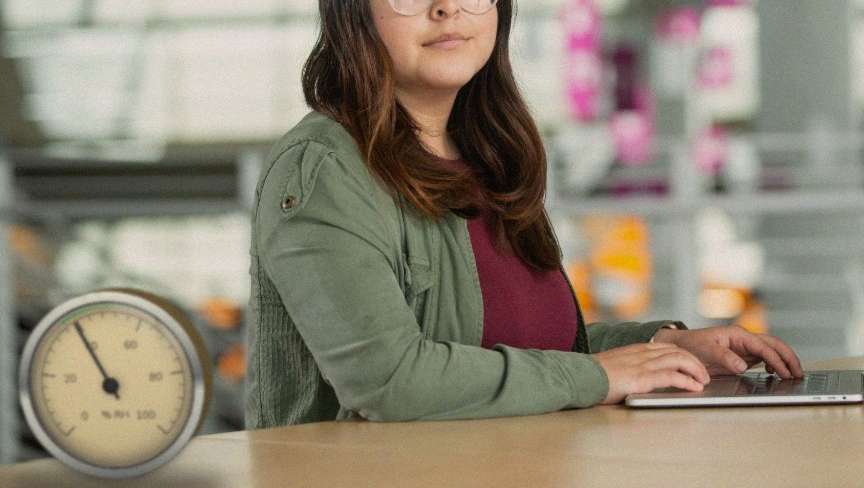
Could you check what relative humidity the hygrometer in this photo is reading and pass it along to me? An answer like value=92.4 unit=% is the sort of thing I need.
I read value=40 unit=%
